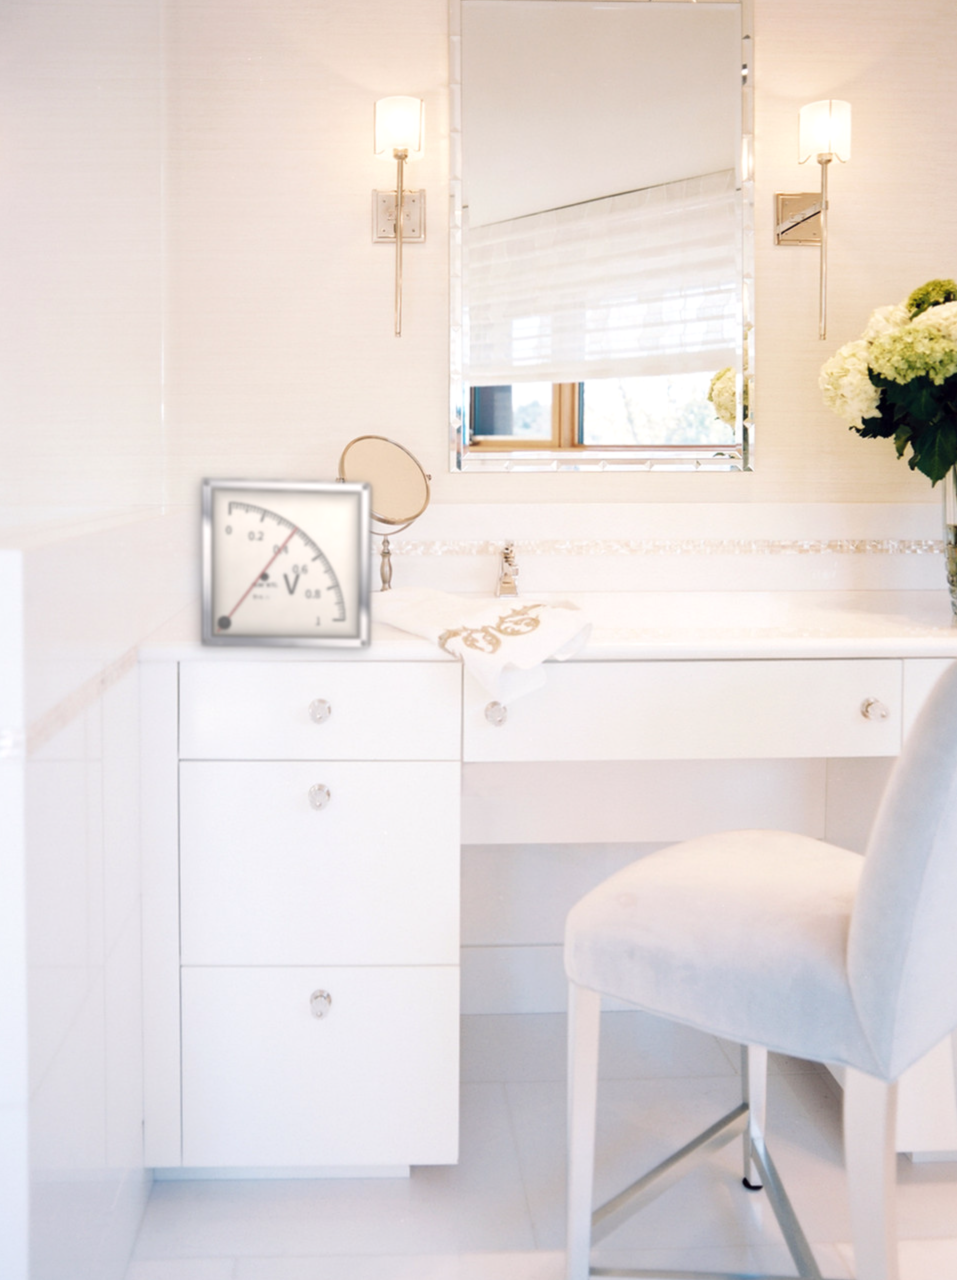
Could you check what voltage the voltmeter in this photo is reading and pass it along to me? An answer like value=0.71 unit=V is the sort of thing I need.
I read value=0.4 unit=V
